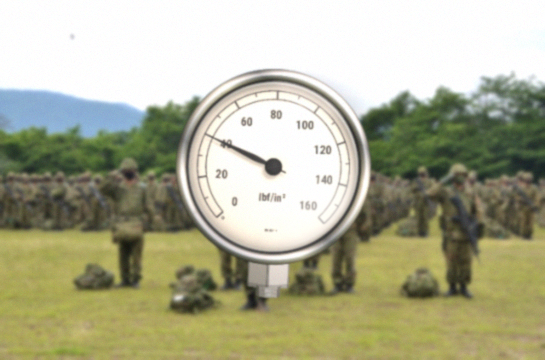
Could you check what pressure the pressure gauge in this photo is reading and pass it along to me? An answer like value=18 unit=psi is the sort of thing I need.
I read value=40 unit=psi
